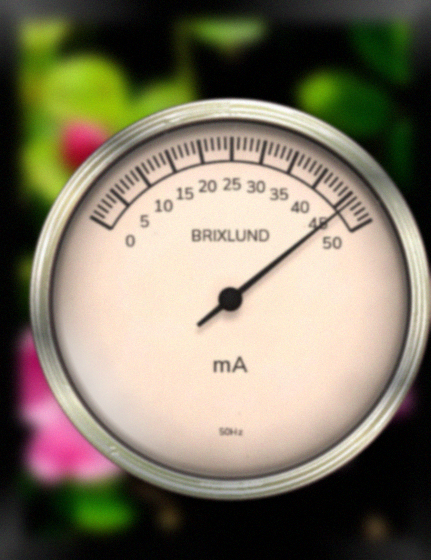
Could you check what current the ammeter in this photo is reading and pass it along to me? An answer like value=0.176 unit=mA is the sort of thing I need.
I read value=46 unit=mA
